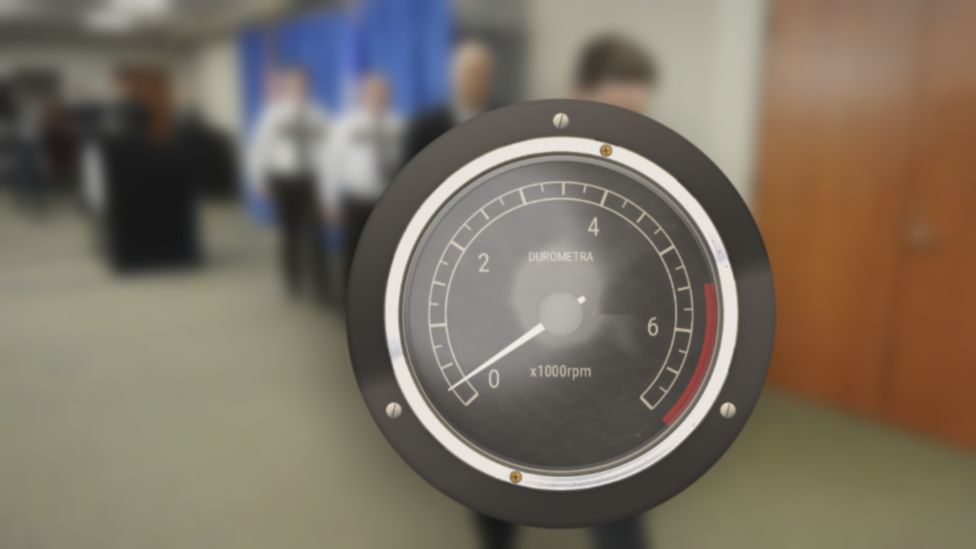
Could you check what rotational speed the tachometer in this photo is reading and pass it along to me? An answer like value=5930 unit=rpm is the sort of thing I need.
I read value=250 unit=rpm
